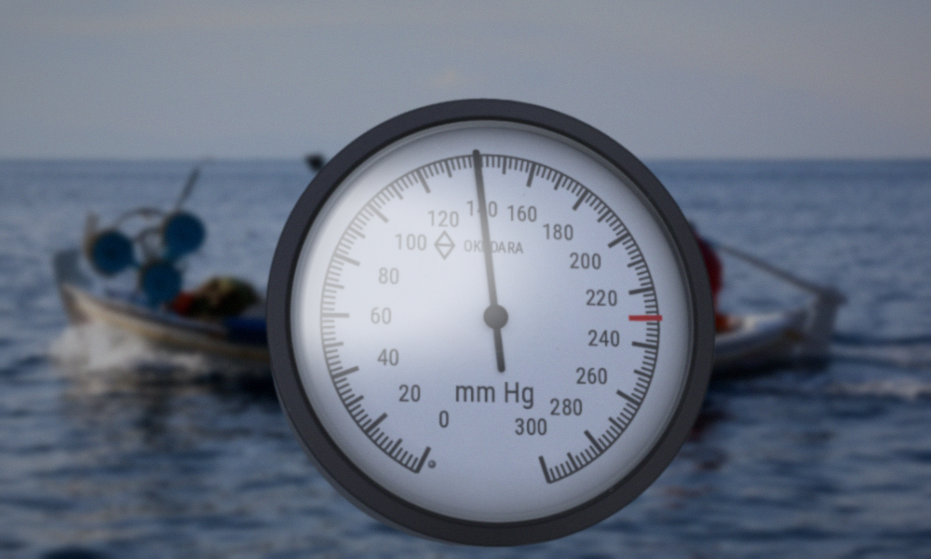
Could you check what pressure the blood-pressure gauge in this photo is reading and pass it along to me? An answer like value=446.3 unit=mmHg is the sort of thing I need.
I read value=140 unit=mmHg
